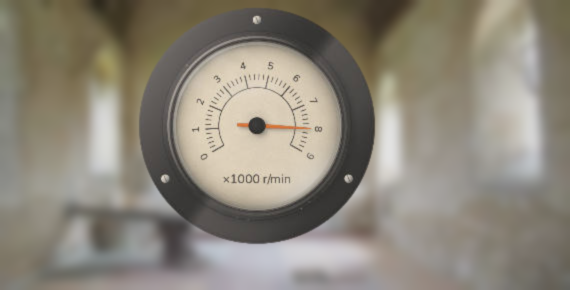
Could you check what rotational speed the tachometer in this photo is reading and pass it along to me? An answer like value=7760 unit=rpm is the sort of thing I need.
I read value=8000 unit=rpm
